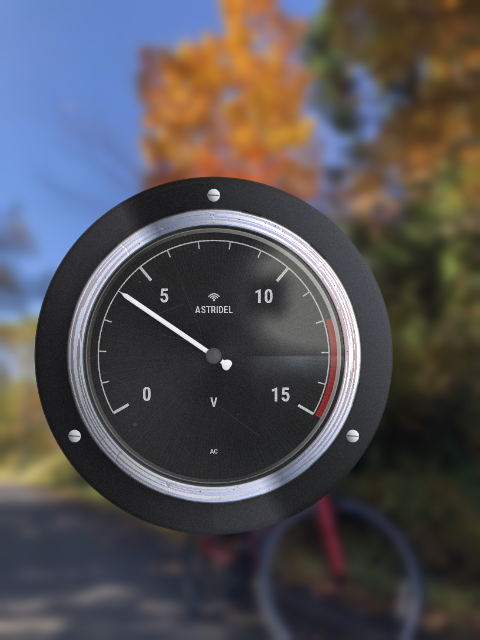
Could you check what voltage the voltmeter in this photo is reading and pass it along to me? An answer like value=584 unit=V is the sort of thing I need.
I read value=4 unit=V
